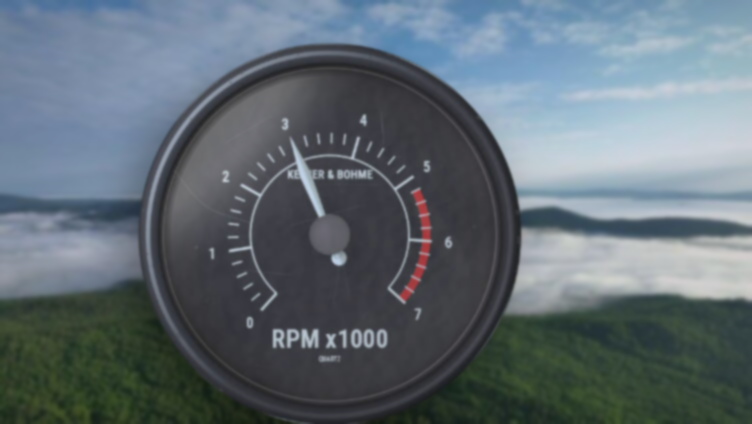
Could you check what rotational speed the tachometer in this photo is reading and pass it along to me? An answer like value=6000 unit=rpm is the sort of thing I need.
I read value=3000 unit=rpm
